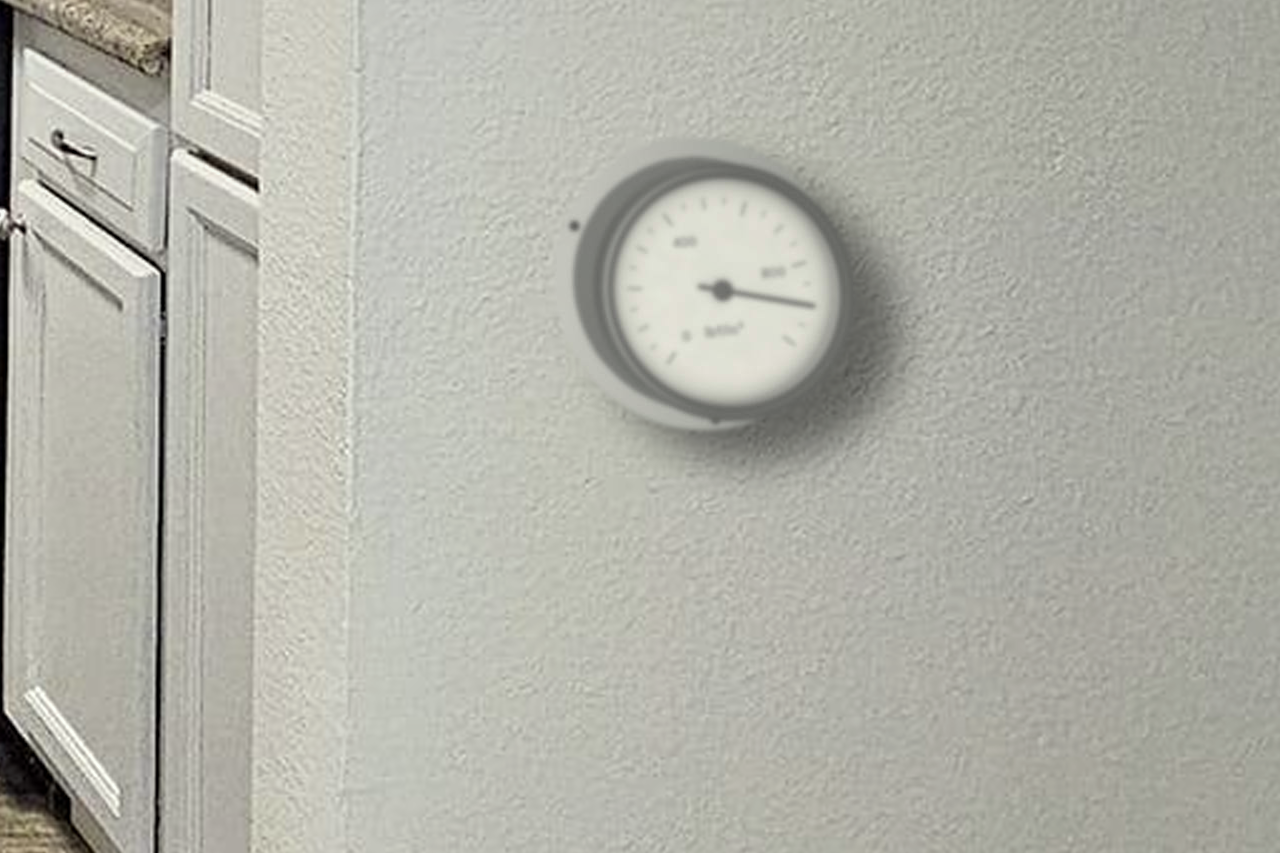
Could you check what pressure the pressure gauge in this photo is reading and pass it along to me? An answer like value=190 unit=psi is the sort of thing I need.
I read value=900 unit=psi
